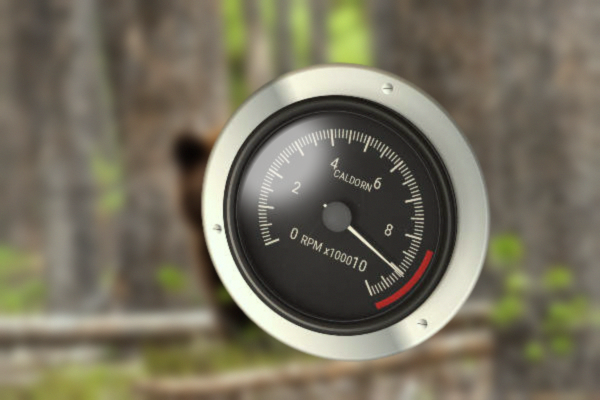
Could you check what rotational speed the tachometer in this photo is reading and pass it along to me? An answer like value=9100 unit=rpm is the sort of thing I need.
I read value=9000 unit=rpm
